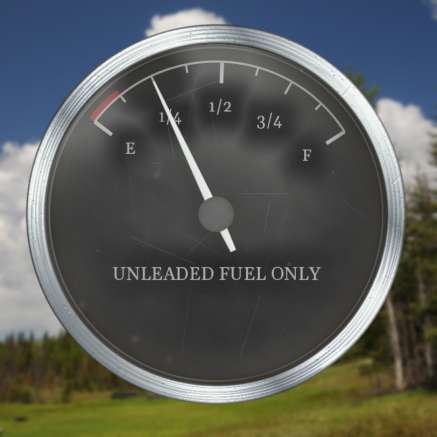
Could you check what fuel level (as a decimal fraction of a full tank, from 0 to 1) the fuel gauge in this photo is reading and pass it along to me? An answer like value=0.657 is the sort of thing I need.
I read value=0.25
